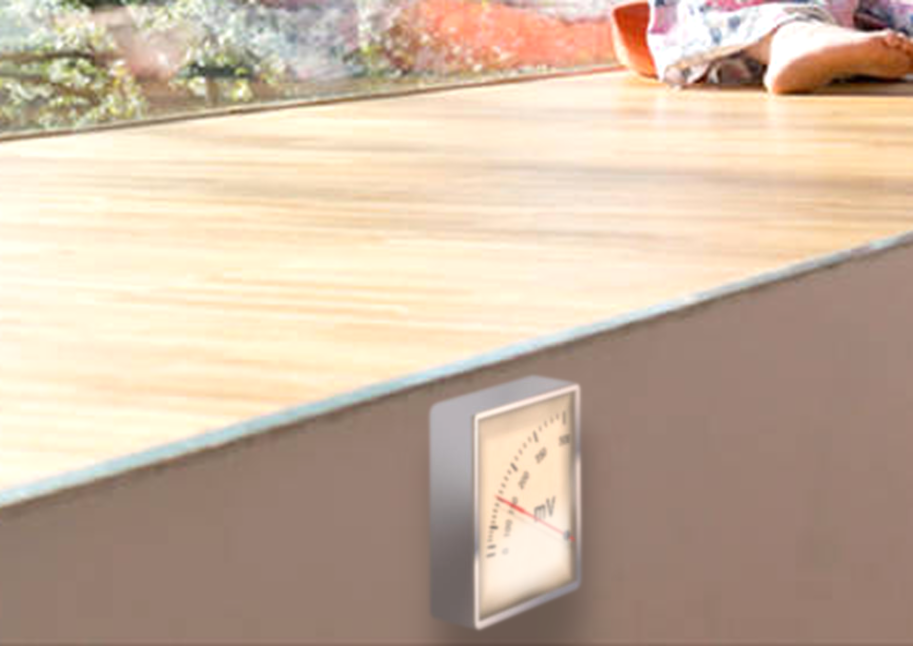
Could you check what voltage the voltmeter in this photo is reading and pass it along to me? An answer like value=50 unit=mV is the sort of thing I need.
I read value=150 unit=mV
